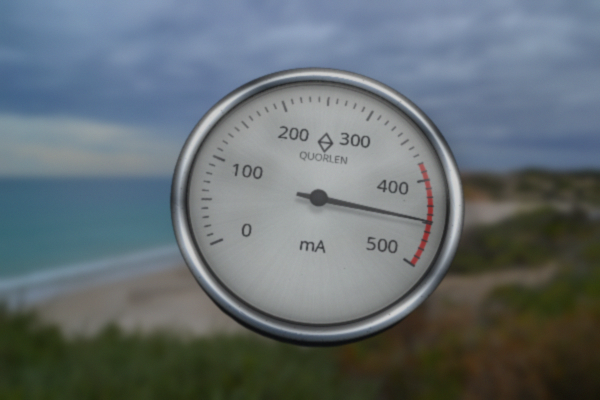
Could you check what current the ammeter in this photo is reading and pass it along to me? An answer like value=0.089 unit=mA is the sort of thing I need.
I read value=450 unit=mA
